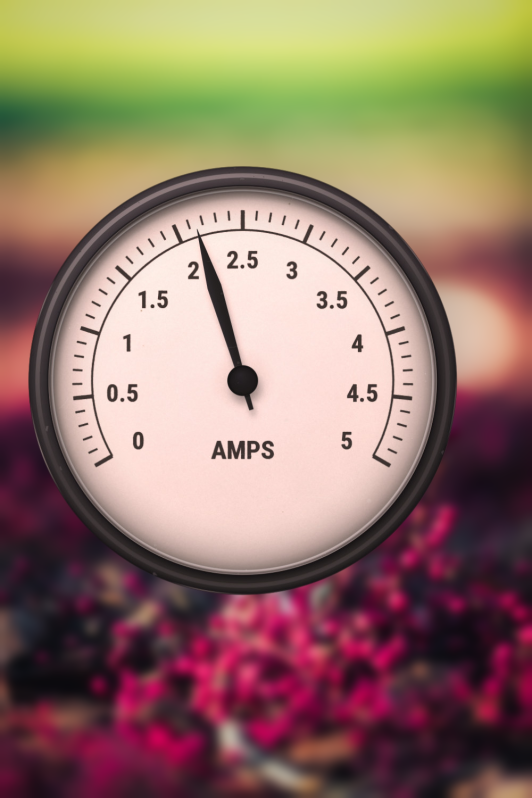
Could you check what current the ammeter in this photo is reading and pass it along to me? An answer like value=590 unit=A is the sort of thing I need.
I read value=2.15 unit=A
